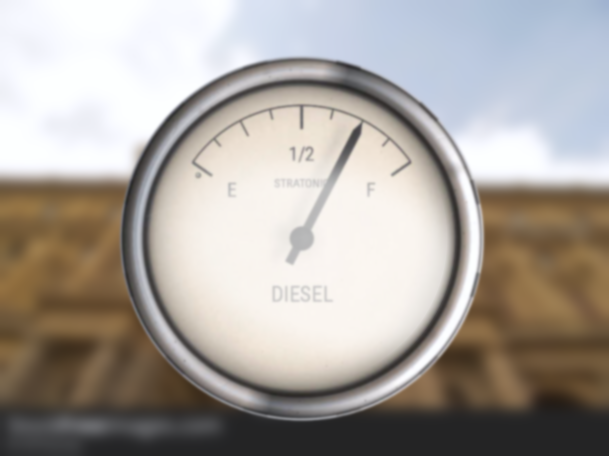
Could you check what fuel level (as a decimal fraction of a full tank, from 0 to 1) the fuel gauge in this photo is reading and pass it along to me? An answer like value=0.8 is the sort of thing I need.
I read value=0.75
